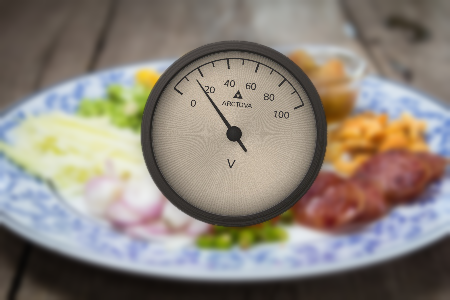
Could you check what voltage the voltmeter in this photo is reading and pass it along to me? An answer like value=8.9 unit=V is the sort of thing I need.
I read value=15 unit=V
